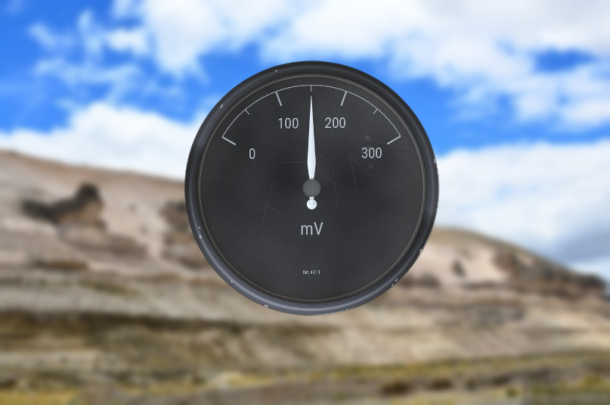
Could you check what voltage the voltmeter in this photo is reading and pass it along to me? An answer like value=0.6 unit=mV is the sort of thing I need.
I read value=150 unit=mV
